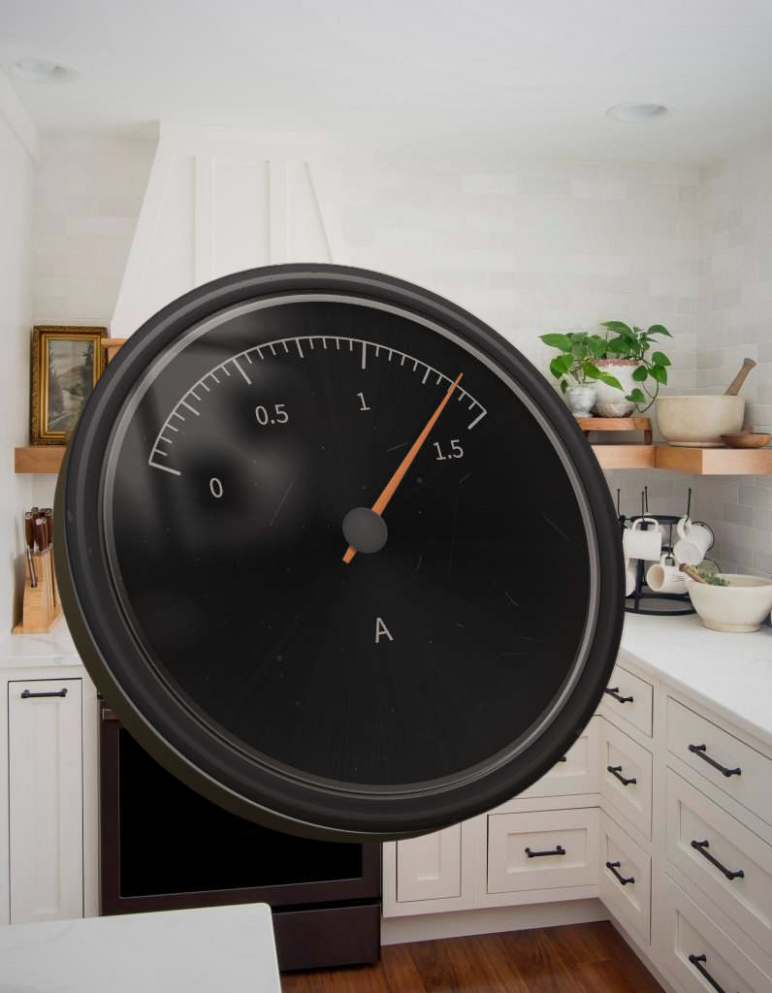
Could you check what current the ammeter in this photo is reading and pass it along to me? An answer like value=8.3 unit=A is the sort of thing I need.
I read value=1.35 unit=A
